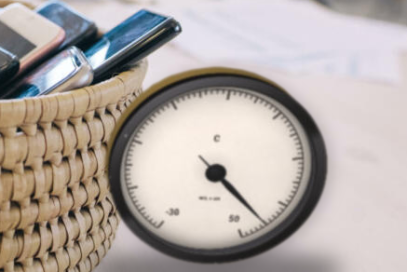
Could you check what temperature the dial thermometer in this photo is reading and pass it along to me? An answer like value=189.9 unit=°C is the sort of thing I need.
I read value=45 unit=°C
